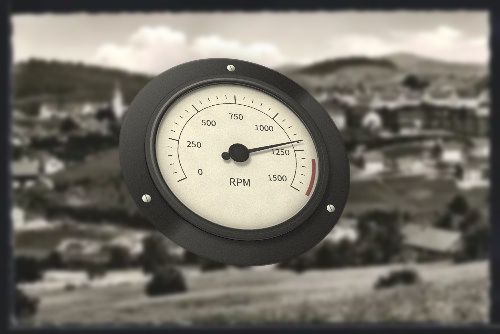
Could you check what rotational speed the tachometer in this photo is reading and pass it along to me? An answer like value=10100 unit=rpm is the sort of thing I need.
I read value=1200 unit=rpm
